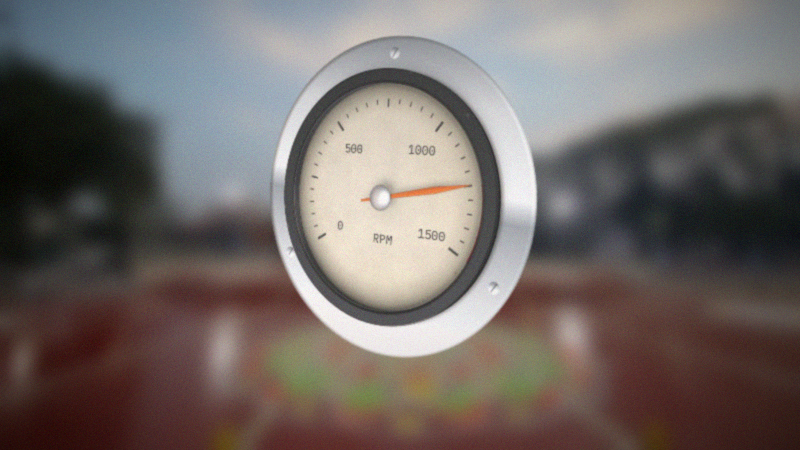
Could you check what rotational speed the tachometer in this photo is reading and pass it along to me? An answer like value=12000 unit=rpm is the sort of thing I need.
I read value=1250 unit=rpm
